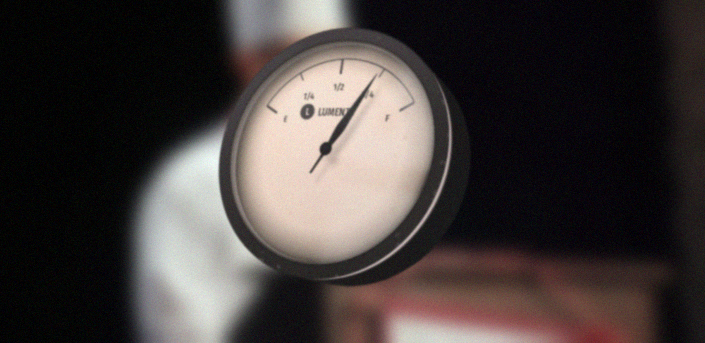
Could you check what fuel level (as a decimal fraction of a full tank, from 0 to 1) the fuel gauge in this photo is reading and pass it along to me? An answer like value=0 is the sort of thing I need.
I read value=0.75
